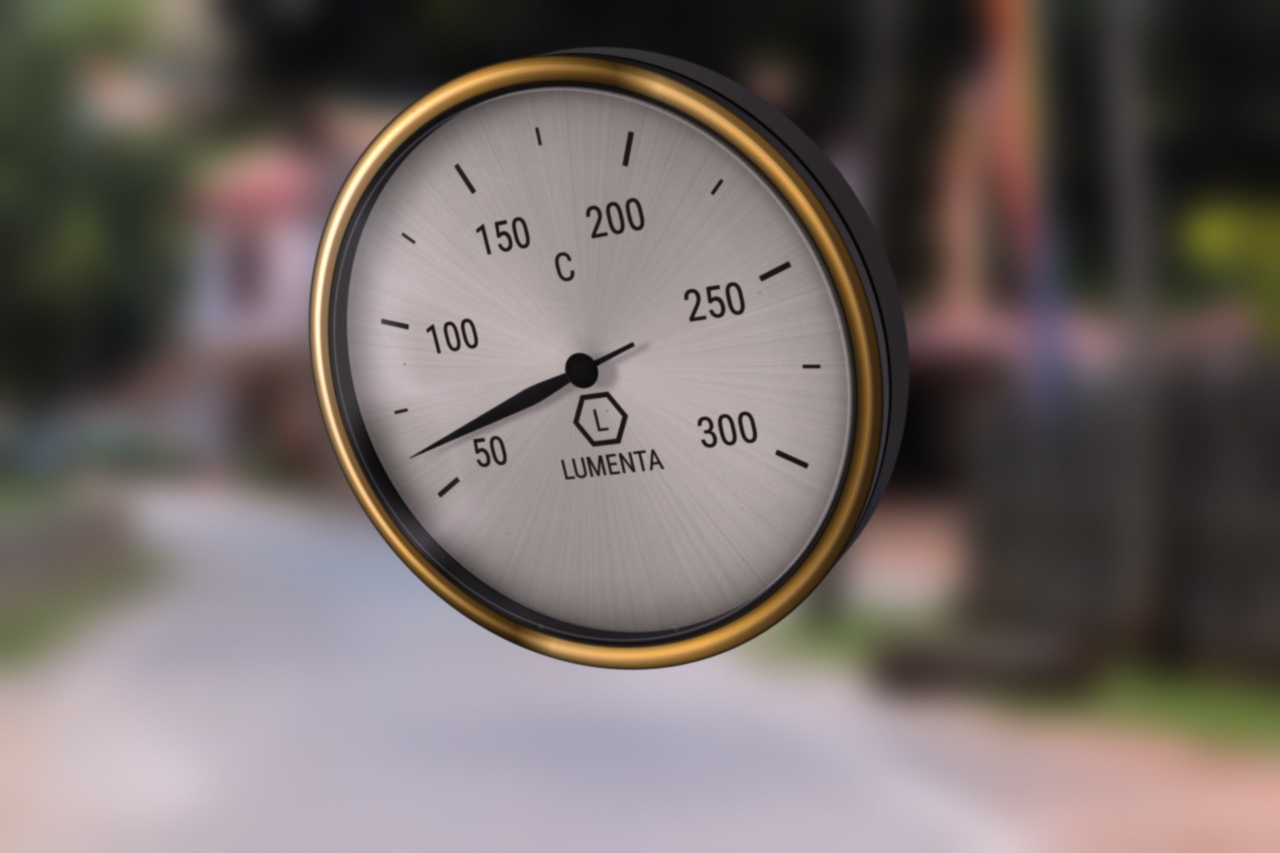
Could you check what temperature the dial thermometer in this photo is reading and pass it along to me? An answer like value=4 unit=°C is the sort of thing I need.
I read value=62.5 unit=°C
